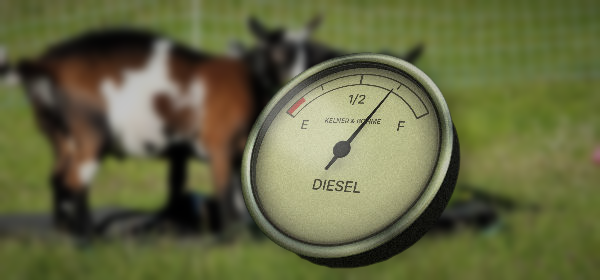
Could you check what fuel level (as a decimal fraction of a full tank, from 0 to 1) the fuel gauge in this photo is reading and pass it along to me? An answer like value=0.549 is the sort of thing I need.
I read value=0.75
